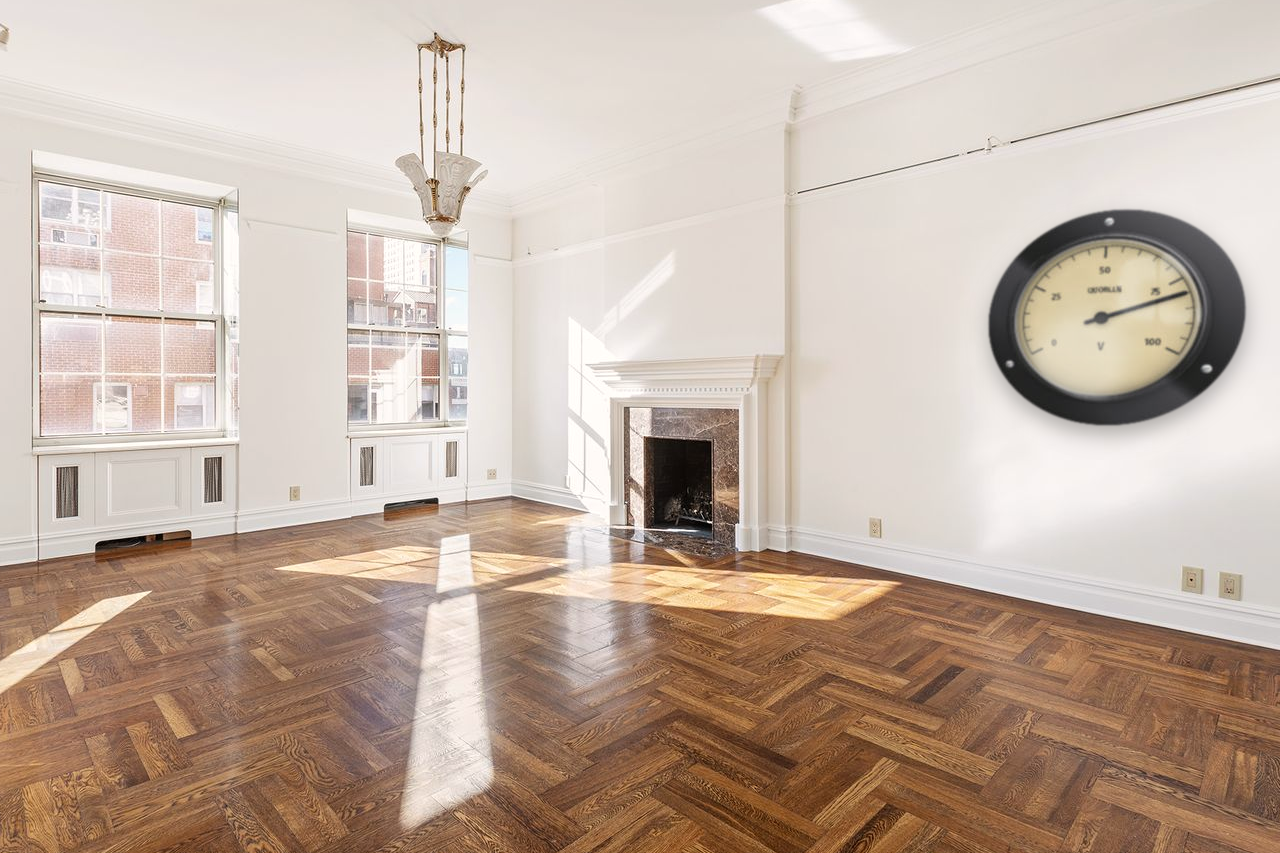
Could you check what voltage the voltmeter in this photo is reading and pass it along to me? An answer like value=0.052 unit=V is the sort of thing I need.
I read value=80 unit=V
